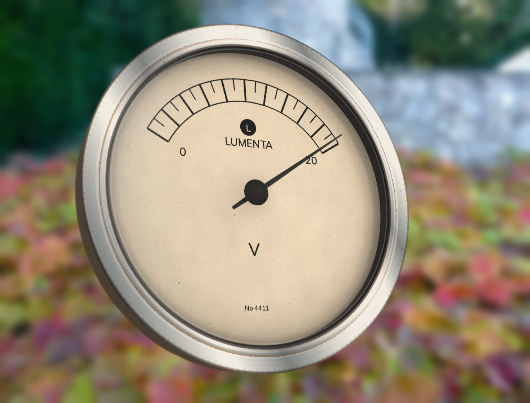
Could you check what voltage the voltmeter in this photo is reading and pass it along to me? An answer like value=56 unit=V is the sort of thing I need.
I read value=19.5 unit=V
